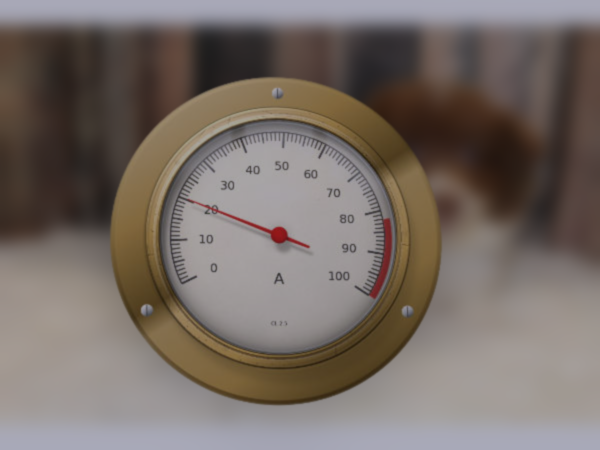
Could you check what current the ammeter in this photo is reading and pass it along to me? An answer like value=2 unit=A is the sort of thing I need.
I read value=20 unit=A
